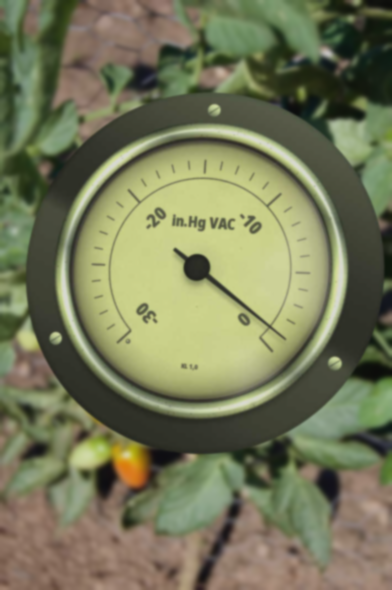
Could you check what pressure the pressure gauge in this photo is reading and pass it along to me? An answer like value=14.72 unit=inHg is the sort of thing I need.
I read value=-1 unit=inHg
